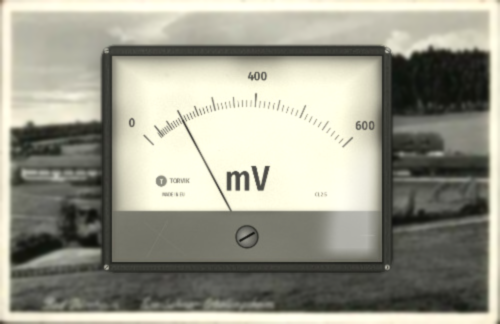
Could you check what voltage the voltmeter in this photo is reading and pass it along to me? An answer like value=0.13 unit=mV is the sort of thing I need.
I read value=200 unit=mV
